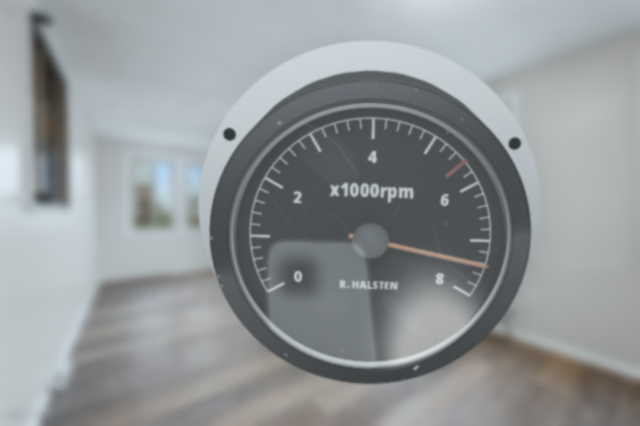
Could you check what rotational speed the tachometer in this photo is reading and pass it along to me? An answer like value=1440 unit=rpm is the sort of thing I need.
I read value=7400 unit=rpm
